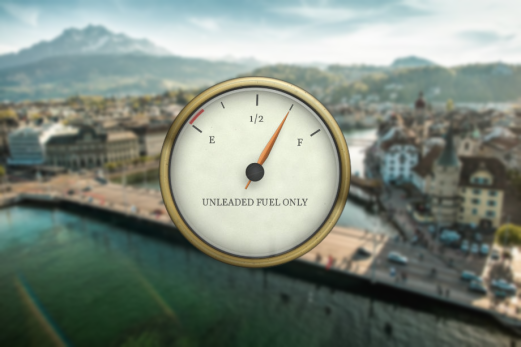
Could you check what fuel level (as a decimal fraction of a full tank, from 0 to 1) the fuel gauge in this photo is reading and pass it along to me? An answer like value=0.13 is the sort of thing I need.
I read value=0.75
